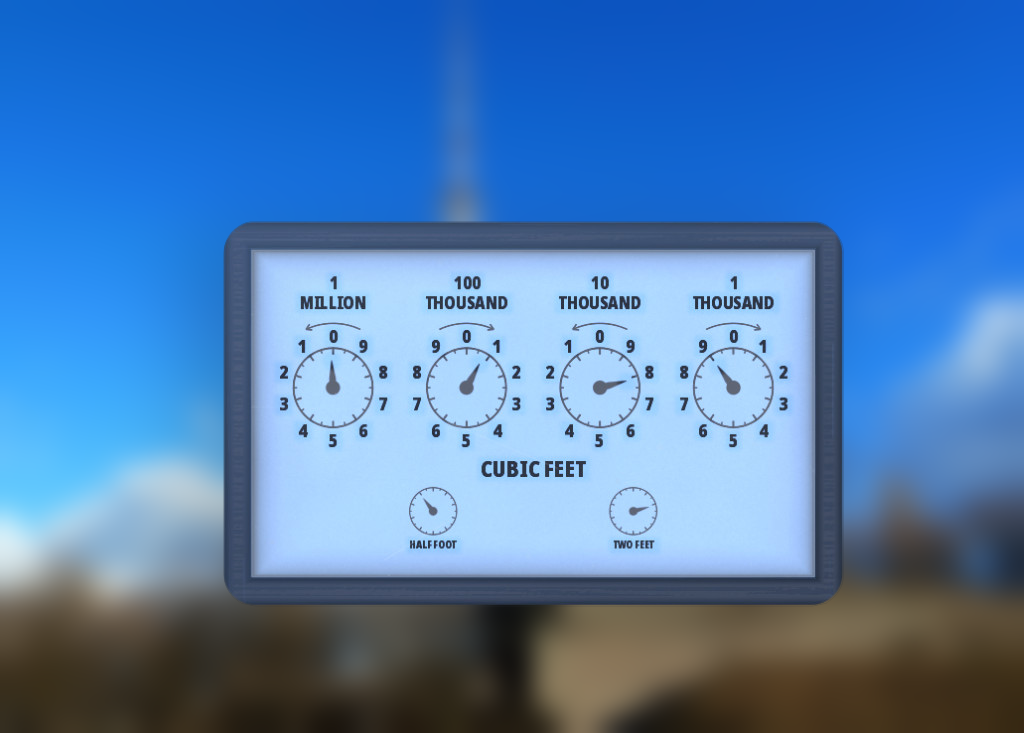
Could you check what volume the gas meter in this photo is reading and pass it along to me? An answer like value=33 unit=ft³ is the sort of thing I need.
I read value=7900 unit=ft³
